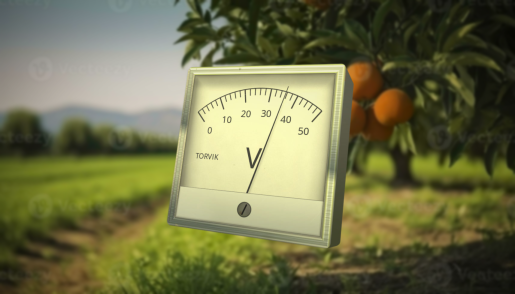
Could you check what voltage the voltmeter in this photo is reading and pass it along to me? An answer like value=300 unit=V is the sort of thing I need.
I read value=36 unit=V
